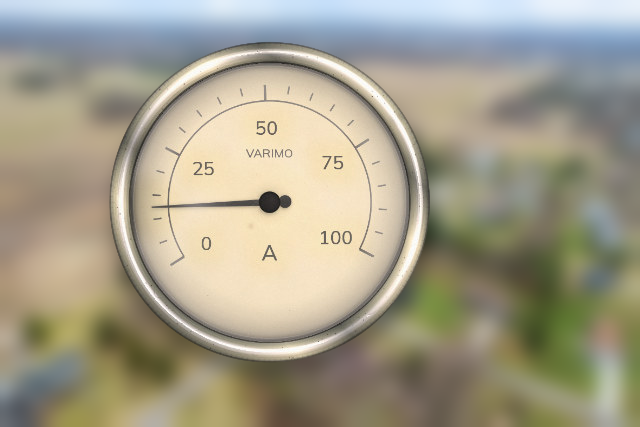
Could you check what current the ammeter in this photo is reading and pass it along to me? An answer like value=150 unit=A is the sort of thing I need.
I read value=12.5 unit=A
